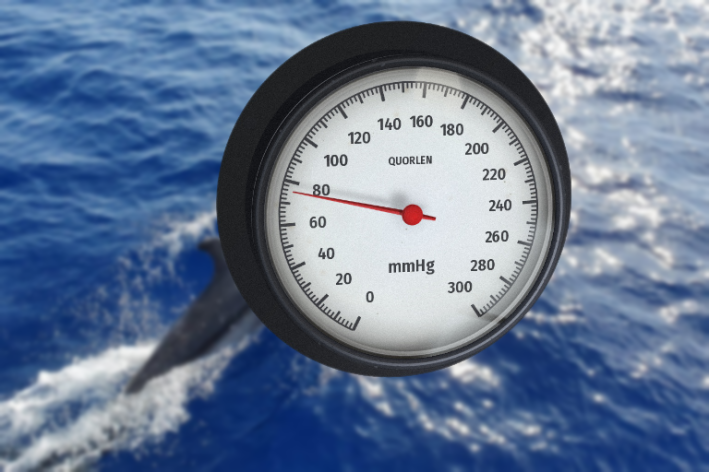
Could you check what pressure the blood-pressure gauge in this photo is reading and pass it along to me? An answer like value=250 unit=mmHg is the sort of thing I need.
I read value=76 unit=mmHg
